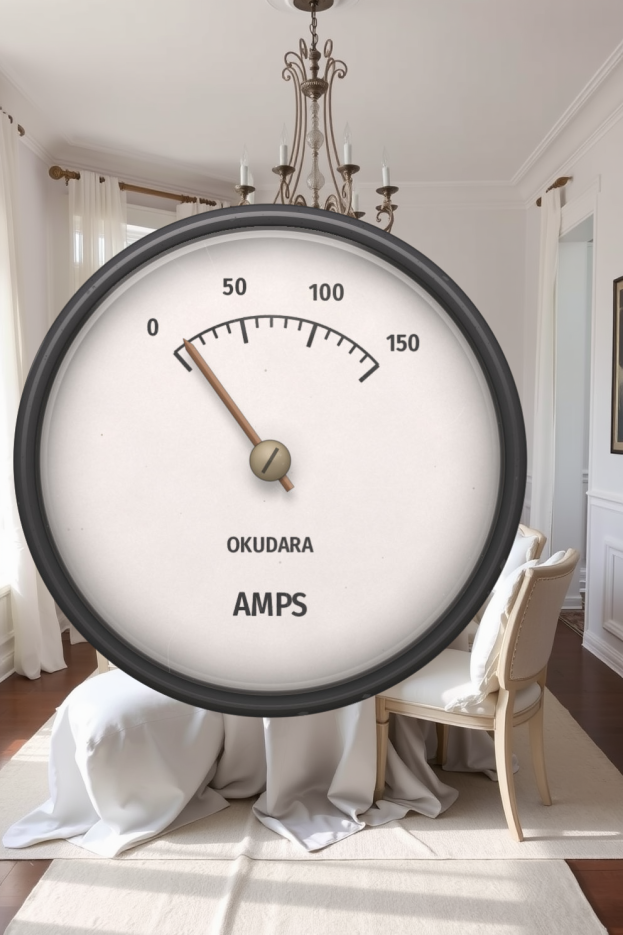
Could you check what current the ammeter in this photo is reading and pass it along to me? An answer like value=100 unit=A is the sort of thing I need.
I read value=10 unit=A
